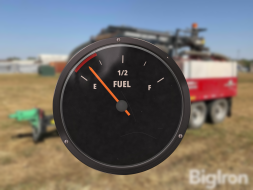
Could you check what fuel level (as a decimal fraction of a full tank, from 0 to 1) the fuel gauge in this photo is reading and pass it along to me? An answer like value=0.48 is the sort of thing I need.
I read value=0.125
